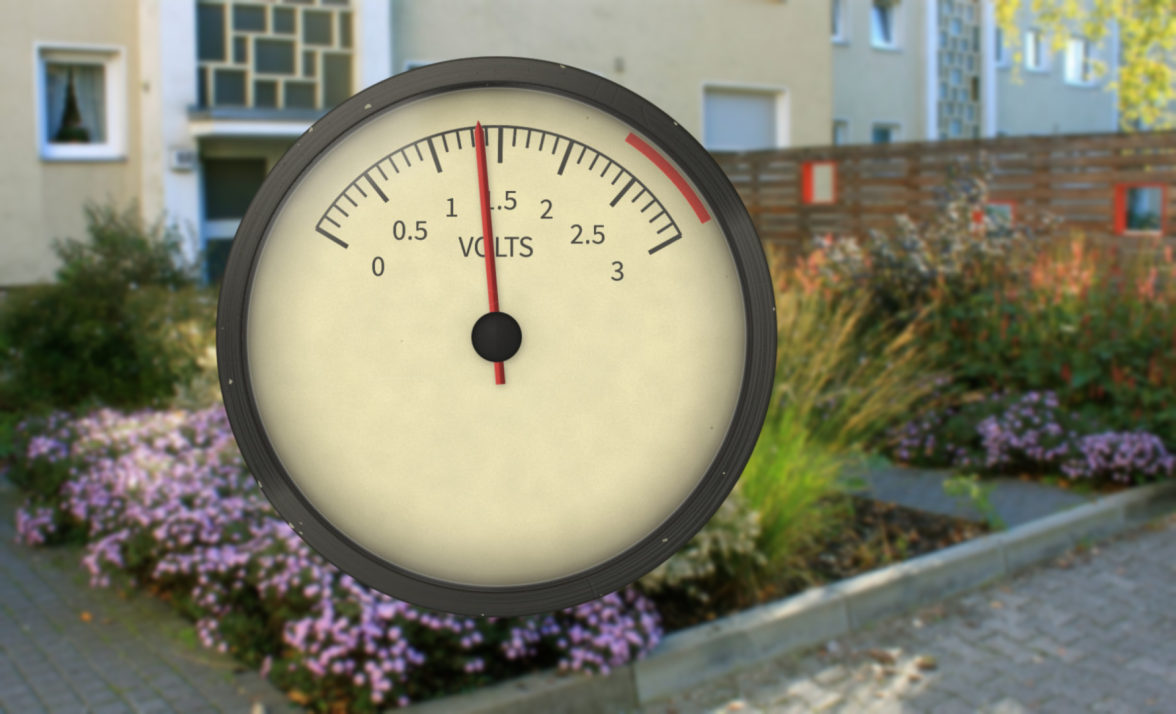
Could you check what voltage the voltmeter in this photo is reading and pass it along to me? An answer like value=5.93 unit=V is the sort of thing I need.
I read value=1.35 unit=V
